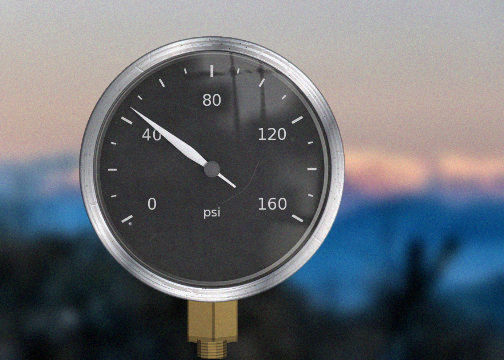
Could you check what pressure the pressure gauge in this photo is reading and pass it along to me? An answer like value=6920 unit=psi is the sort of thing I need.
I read value=45 unit=psi
